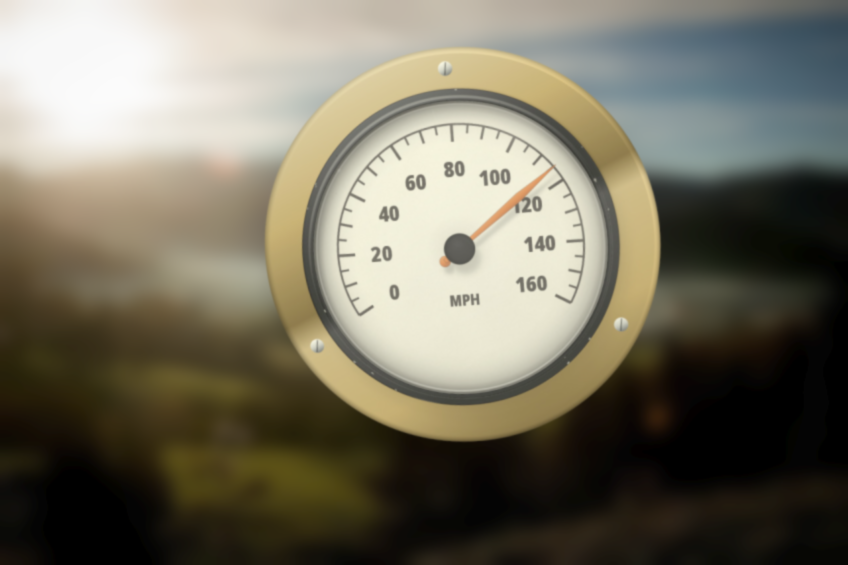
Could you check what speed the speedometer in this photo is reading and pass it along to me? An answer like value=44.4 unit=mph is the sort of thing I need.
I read value=115 unit=mph
